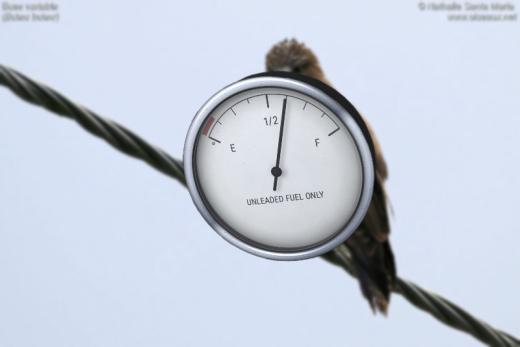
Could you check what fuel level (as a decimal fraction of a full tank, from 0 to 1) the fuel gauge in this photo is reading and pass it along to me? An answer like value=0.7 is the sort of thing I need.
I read value=0.625
